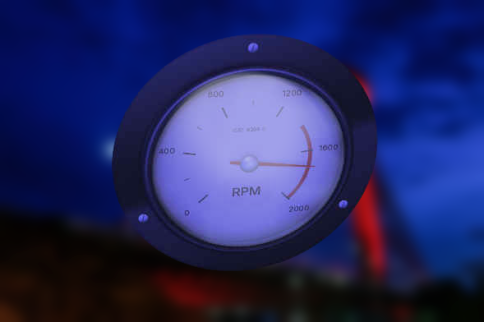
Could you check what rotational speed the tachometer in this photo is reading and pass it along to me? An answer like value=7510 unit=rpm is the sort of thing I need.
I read value=1700 unit=rpm
